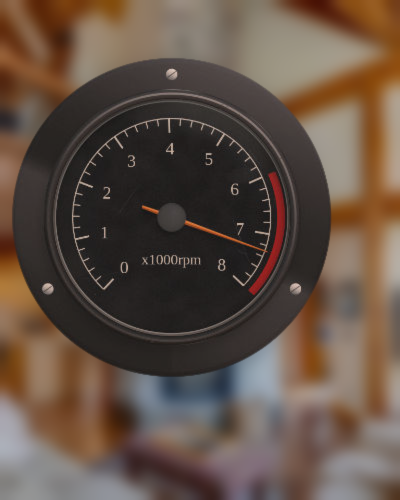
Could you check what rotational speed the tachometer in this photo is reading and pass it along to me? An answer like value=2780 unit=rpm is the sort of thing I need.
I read value=7300 unit=rpm
